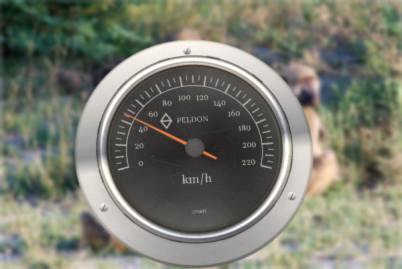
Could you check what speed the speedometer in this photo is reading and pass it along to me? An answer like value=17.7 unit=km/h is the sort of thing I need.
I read value=45 unit=km/h
